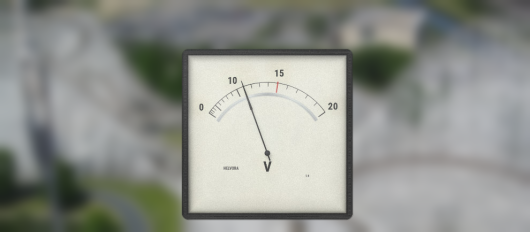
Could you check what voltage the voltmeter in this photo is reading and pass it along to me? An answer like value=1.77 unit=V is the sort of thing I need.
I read value=11 unit=V
